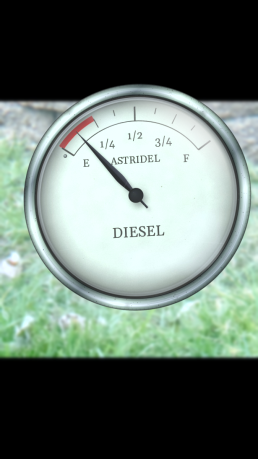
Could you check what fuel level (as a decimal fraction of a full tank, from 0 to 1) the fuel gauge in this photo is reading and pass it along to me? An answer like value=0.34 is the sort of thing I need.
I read value=0.125
